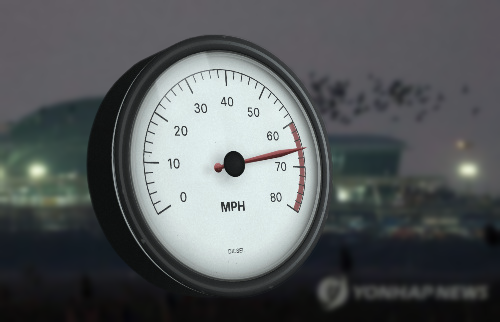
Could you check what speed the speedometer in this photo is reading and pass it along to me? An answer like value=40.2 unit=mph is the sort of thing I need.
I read value=66 unit=mph
